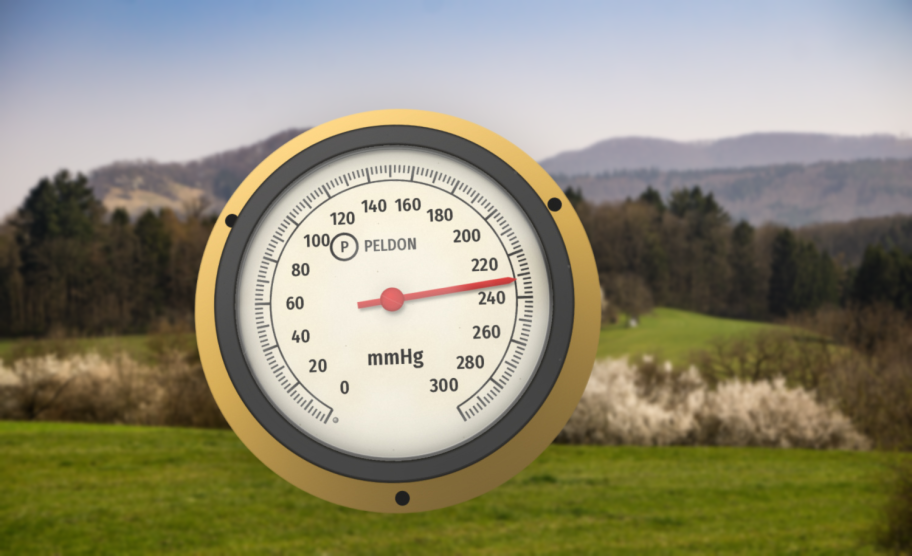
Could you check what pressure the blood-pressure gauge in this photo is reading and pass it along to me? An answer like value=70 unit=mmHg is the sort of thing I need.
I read value=232 unit=mmHg
